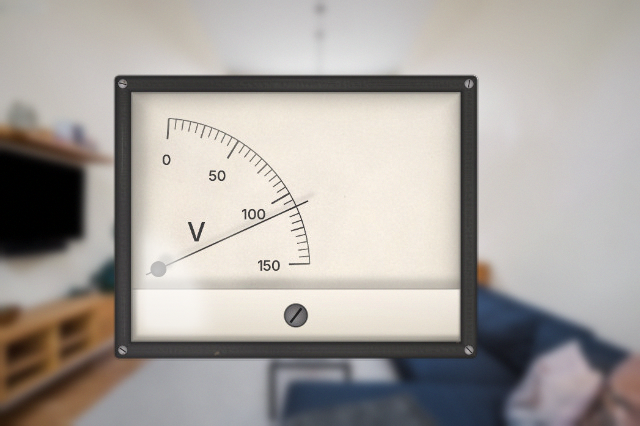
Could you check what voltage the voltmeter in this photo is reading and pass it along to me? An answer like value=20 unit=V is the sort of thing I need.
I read value=110 unit=V
